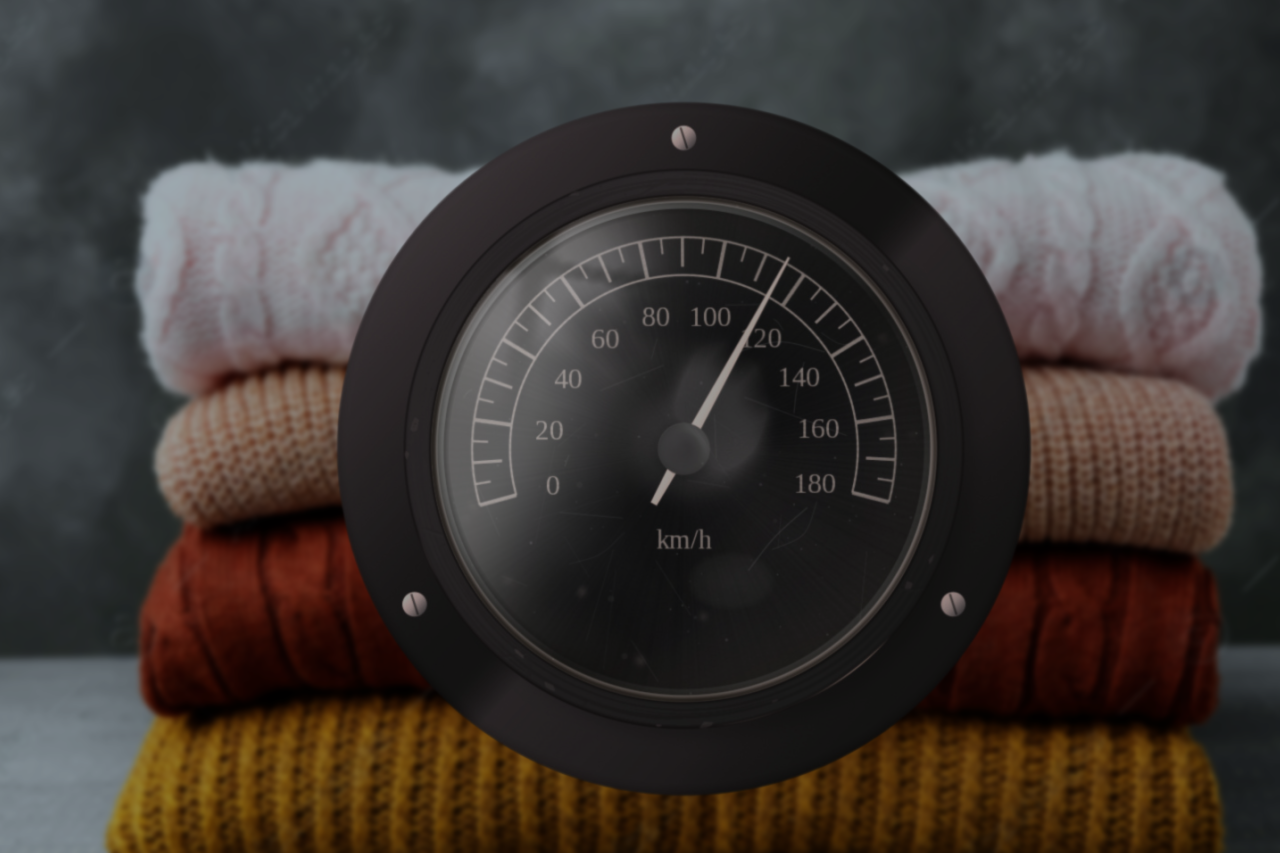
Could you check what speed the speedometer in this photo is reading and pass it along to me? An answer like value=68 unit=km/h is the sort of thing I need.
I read value=115 unit=km/h
